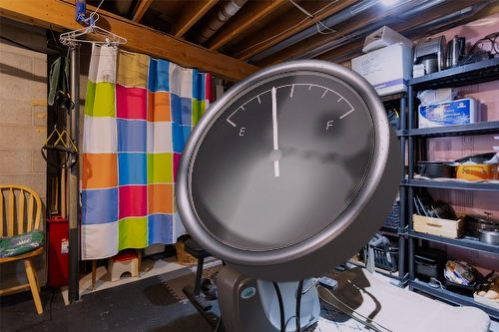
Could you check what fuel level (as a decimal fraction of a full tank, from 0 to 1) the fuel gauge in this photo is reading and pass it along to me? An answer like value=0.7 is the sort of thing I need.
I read value=0.375
